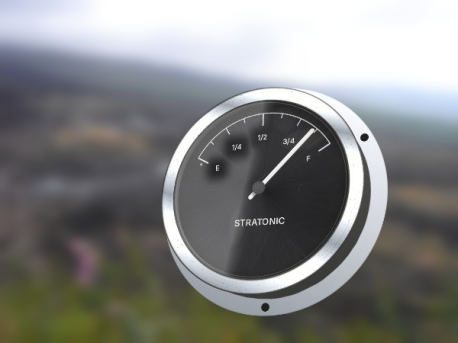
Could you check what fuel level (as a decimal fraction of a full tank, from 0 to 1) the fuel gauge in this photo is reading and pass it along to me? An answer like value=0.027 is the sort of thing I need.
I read value=0.875
